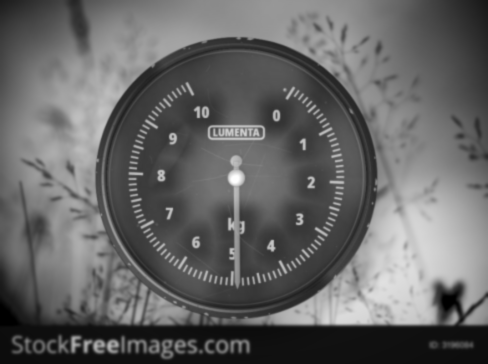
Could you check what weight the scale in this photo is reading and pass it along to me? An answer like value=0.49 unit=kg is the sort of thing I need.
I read value=4.9 unit=kg
